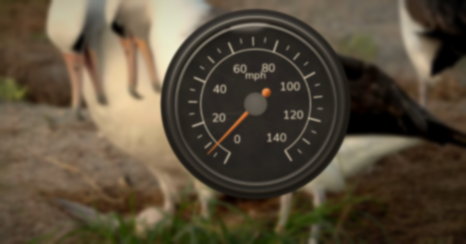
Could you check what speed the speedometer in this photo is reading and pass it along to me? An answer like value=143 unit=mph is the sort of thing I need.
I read value=7.5 unit=mph
